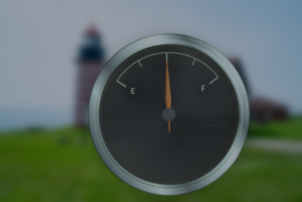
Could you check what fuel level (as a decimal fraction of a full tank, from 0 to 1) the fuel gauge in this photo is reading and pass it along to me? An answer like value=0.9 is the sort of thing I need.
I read value=0.5
